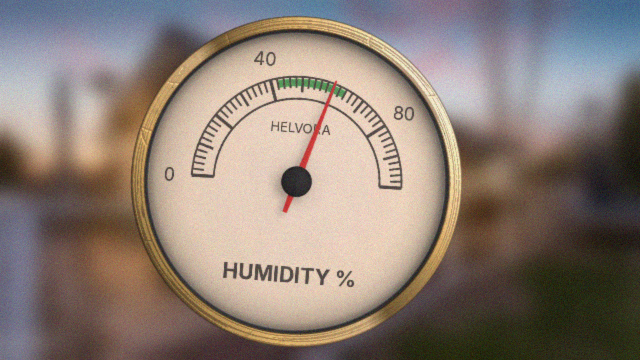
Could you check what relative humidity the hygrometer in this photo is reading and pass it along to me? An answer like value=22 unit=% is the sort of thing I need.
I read value=60 unit=%
